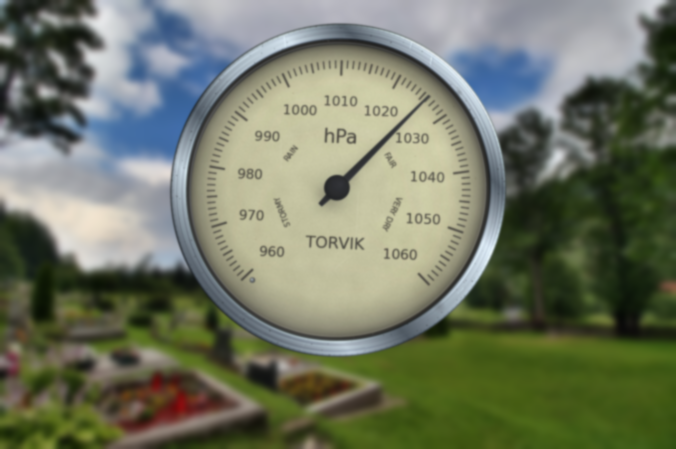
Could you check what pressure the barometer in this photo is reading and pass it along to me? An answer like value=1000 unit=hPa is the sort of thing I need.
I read value=1026 unit=hPa
